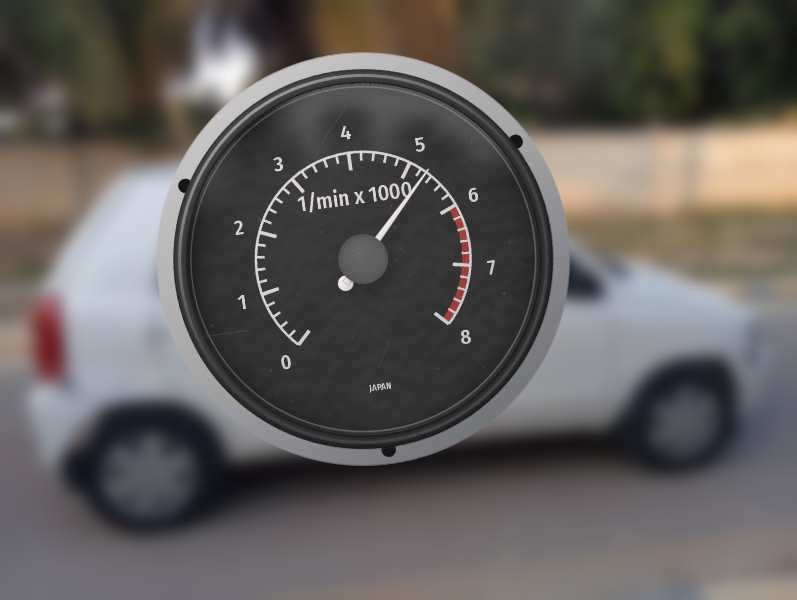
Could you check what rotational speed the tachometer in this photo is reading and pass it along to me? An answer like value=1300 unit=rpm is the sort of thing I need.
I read value=5300 unit=rpm
